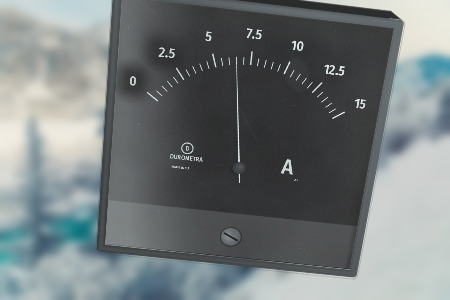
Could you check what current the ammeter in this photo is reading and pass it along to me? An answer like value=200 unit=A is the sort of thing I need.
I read value=6.5 unit=A
